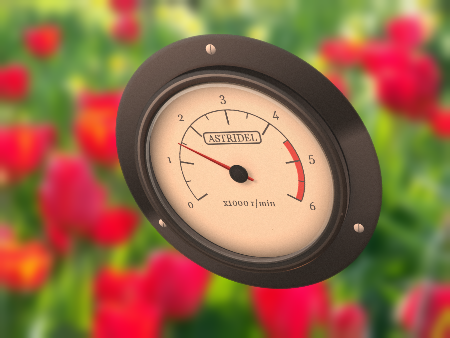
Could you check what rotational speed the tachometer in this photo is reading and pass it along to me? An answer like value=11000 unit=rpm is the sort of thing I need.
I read value=1500 unit=rpm
